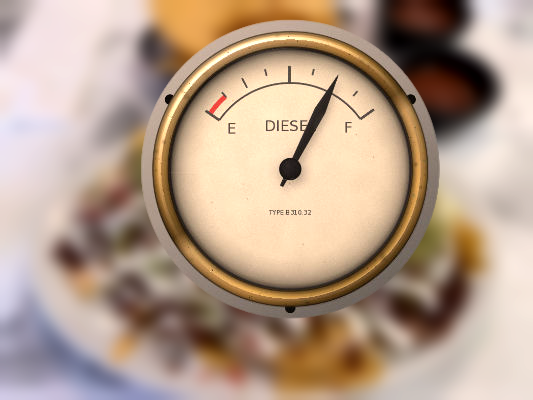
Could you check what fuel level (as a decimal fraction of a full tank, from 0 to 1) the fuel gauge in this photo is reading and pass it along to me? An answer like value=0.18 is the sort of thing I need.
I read value=0.75
